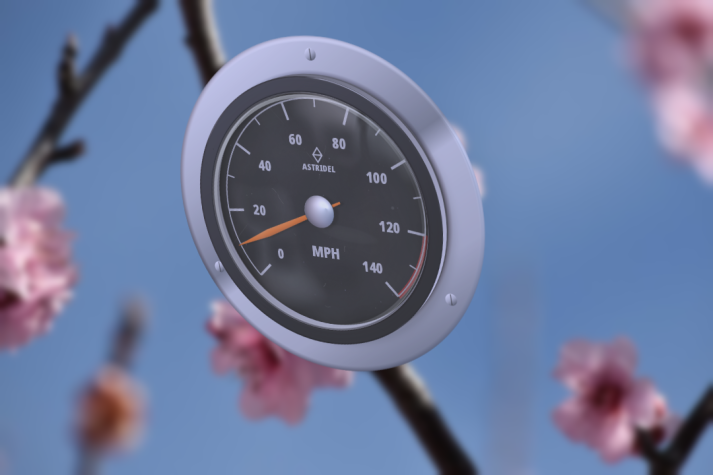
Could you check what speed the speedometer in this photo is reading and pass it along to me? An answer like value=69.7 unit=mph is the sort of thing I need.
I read value=10 unit=mph
